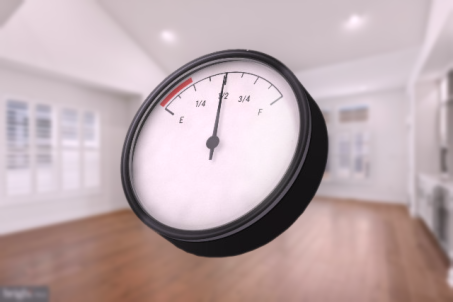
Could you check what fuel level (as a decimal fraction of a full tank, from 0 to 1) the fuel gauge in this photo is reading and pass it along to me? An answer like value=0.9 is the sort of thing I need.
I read value=0.5
